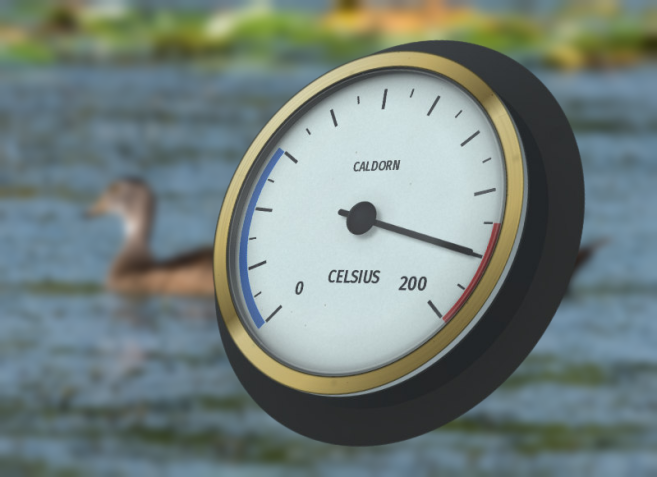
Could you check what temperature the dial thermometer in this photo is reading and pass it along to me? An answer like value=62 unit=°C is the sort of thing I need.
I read value=180 unit=°C
